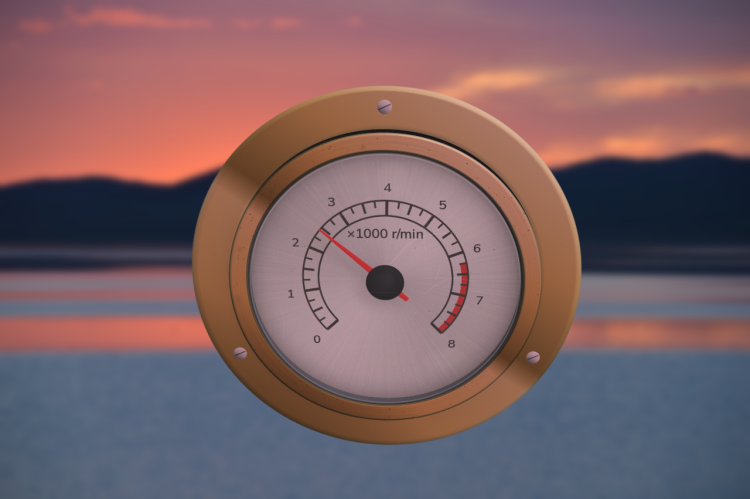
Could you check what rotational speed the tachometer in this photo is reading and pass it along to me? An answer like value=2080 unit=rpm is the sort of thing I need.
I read value=2500 unit=rpm
